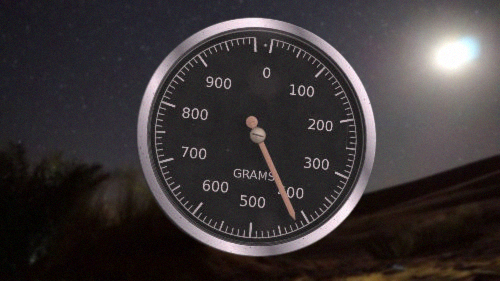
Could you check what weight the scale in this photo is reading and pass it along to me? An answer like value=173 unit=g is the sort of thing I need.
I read value=420 unit=g
